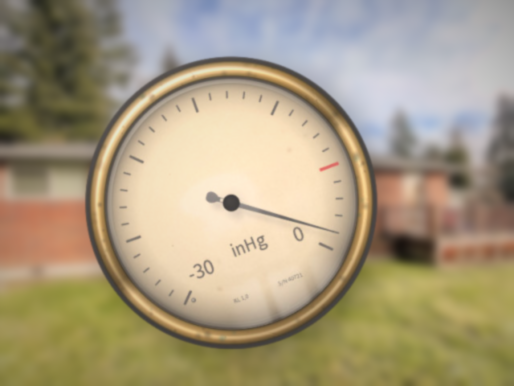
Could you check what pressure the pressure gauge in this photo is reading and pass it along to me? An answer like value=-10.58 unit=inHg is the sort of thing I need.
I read value=-1 unit=inHg
